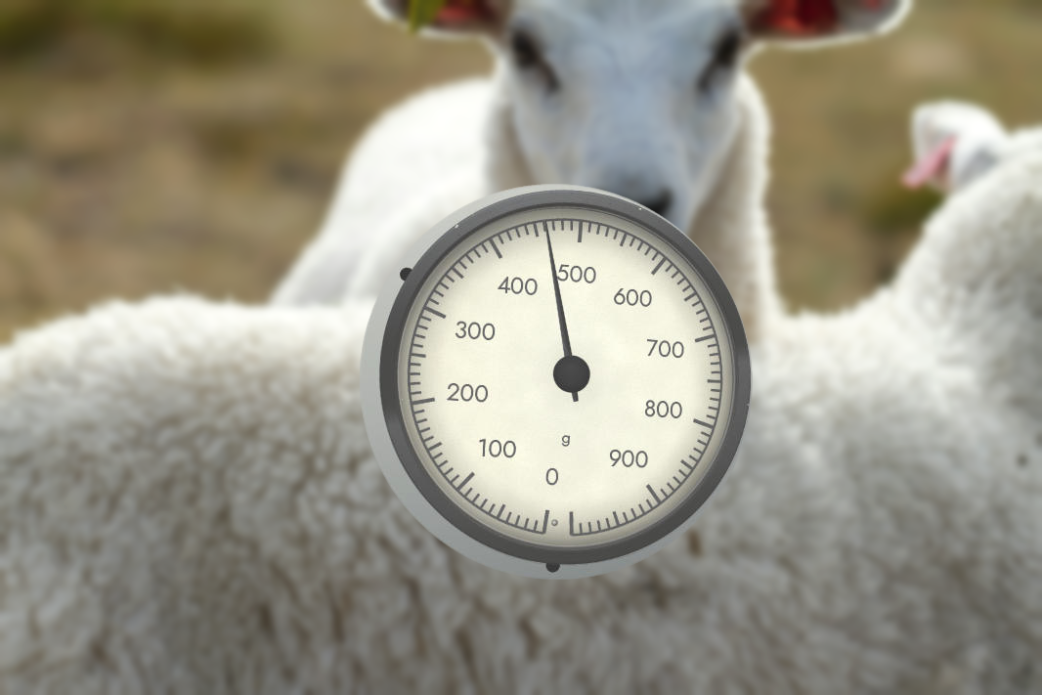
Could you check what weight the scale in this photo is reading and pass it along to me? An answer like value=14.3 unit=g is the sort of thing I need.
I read value=460 unit=g
